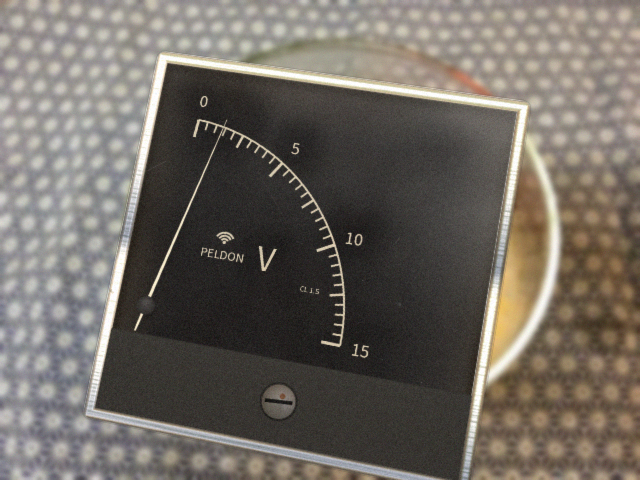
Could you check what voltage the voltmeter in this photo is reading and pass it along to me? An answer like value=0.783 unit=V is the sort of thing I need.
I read value=1.5 unit=V
